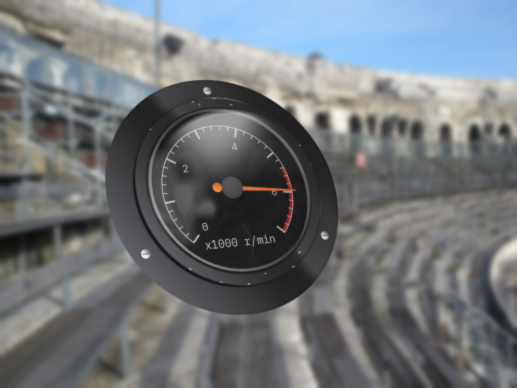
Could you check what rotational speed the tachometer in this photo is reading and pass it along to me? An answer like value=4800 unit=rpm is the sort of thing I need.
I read value=6000 unit=rpm
